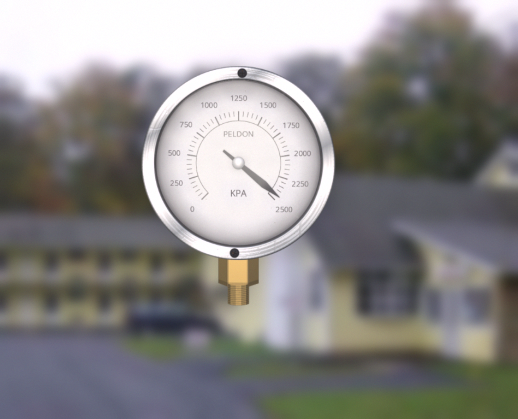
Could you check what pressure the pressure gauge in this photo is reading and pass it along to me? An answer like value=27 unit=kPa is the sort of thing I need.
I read value=2450 unit=kPa
